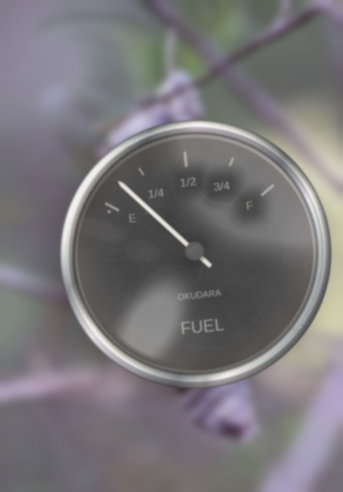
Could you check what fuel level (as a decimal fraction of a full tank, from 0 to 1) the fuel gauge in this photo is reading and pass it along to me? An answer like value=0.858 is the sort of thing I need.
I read value=0.125
